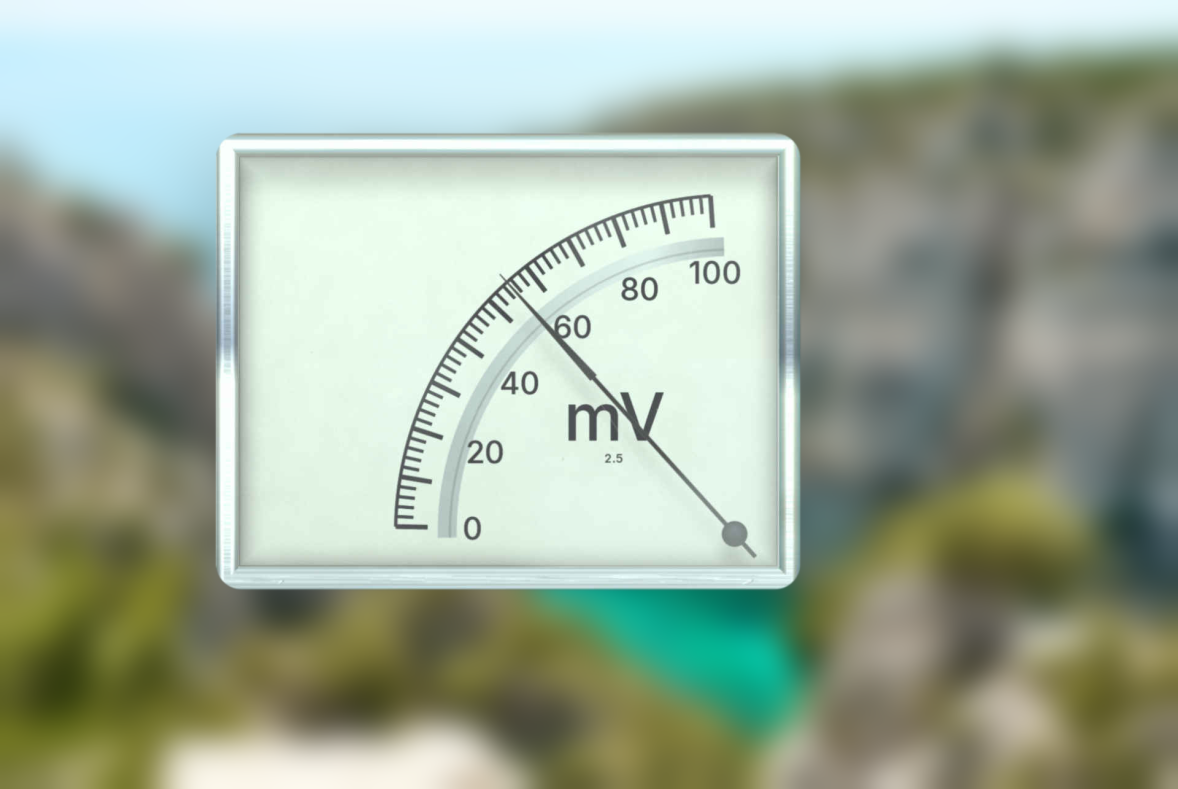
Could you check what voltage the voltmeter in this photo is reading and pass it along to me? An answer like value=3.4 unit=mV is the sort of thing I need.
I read value=55 unit=mV
